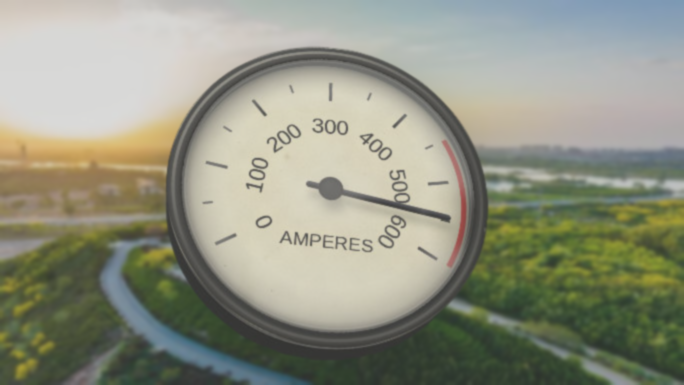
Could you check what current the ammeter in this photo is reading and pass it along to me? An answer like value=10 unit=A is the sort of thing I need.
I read value=550 unit=A
